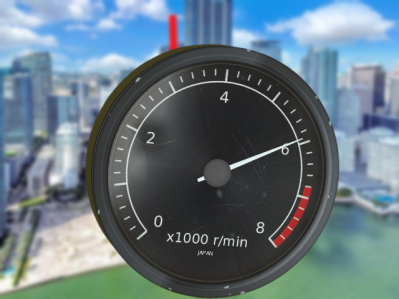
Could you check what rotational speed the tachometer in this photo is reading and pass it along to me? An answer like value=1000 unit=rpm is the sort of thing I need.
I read value=5900 unit=rpm
